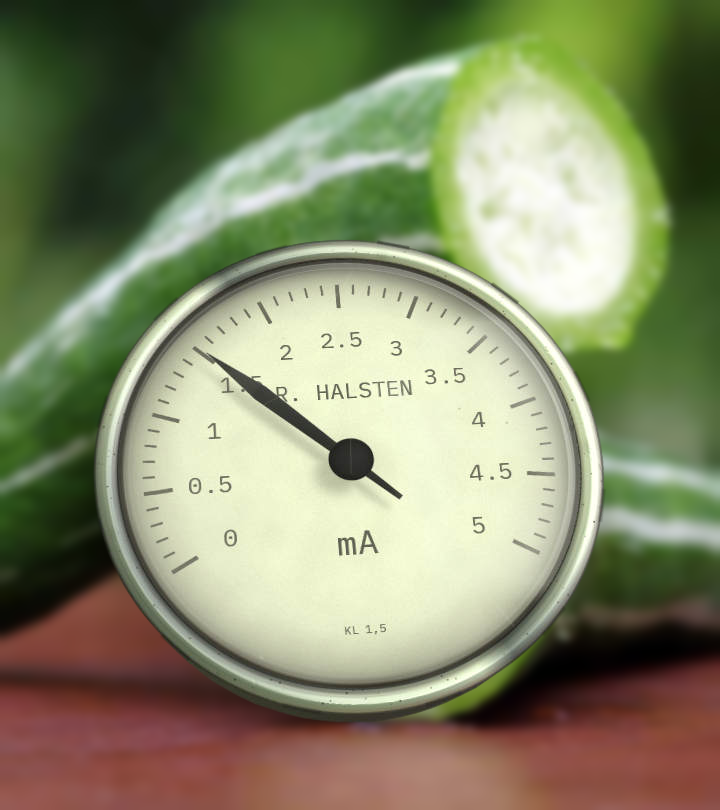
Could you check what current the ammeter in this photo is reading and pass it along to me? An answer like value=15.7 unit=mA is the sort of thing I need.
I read value=1.5 unit=mA
